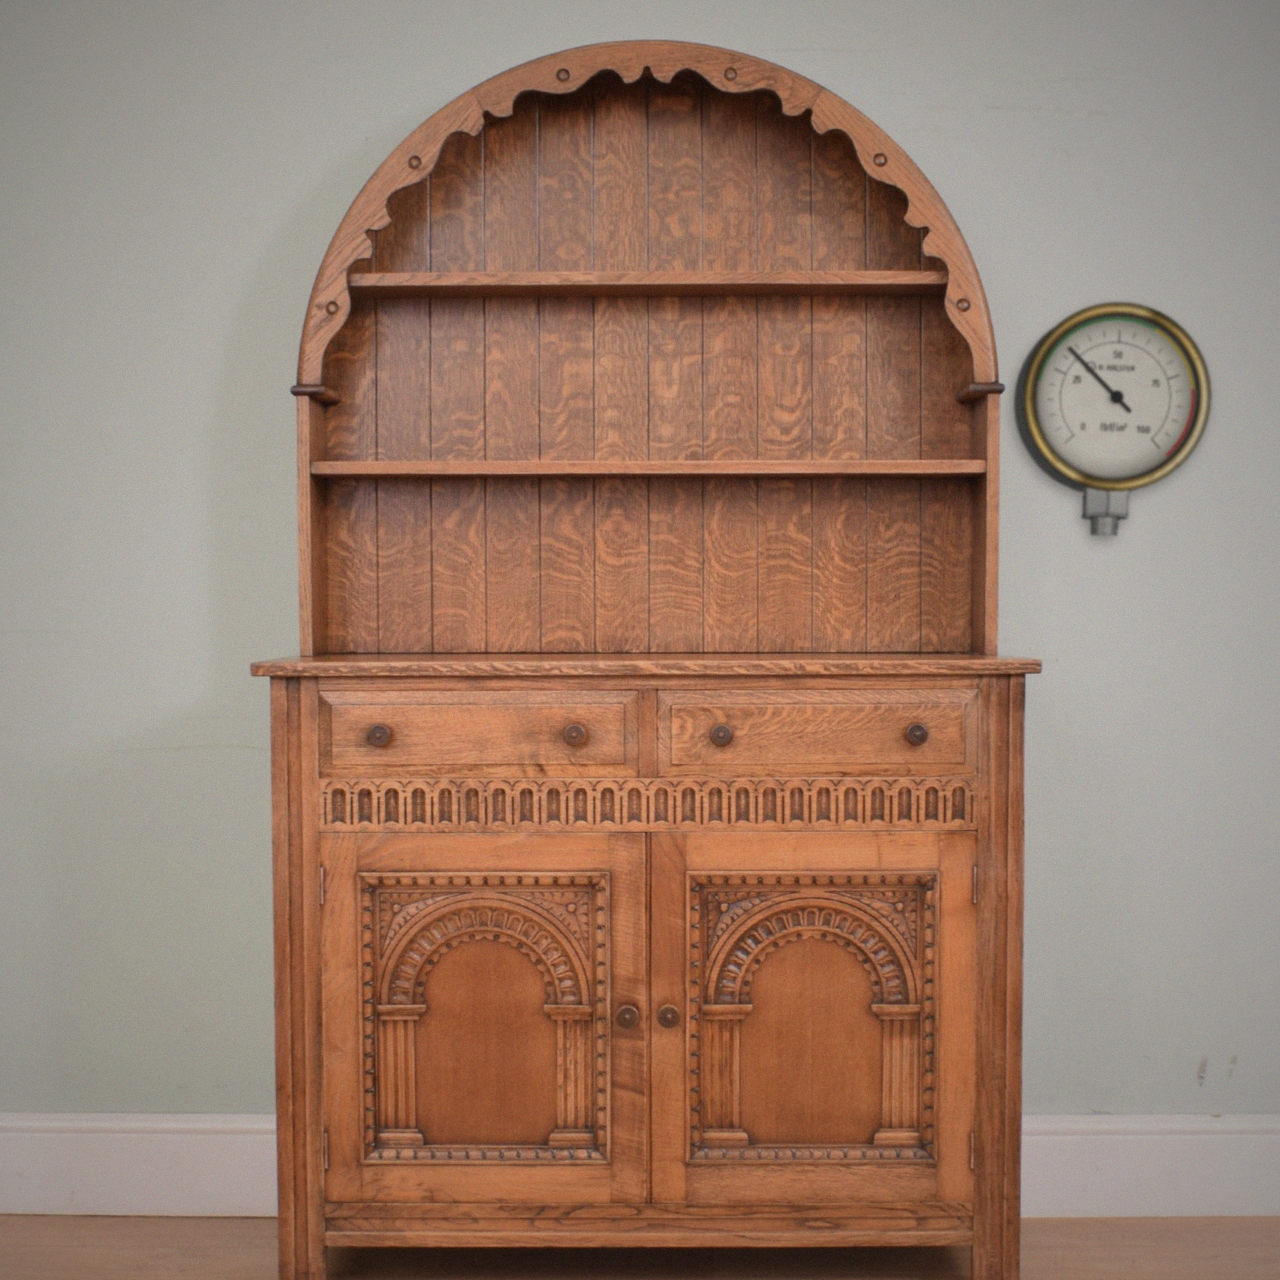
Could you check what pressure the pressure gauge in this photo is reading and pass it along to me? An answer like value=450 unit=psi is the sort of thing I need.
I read value=32.5 unit=psi
